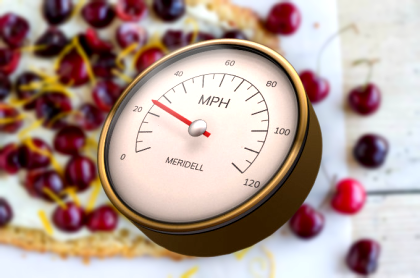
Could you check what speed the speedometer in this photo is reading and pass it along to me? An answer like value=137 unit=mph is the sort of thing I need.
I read value=25 unit=mph
